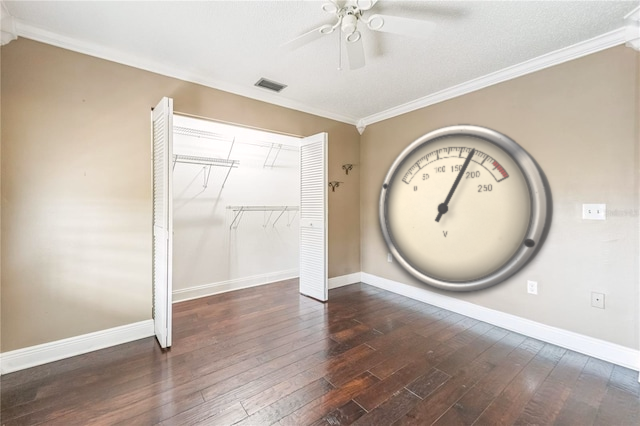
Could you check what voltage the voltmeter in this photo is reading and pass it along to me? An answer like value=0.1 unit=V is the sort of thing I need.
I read value=175 unit=V
